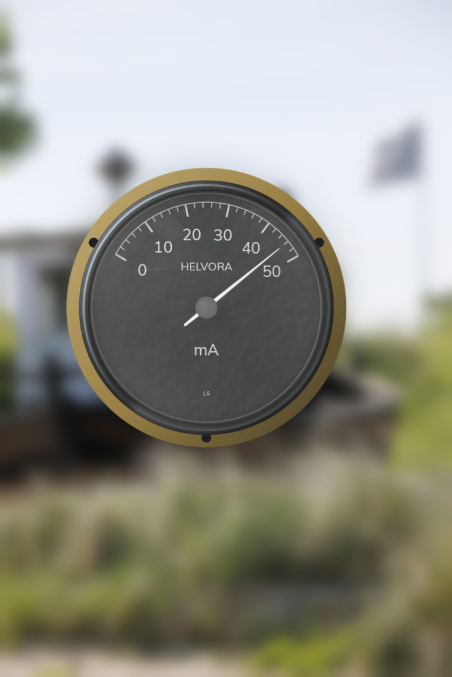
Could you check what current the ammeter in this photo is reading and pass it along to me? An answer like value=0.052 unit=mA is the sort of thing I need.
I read value=46 unit=mA
